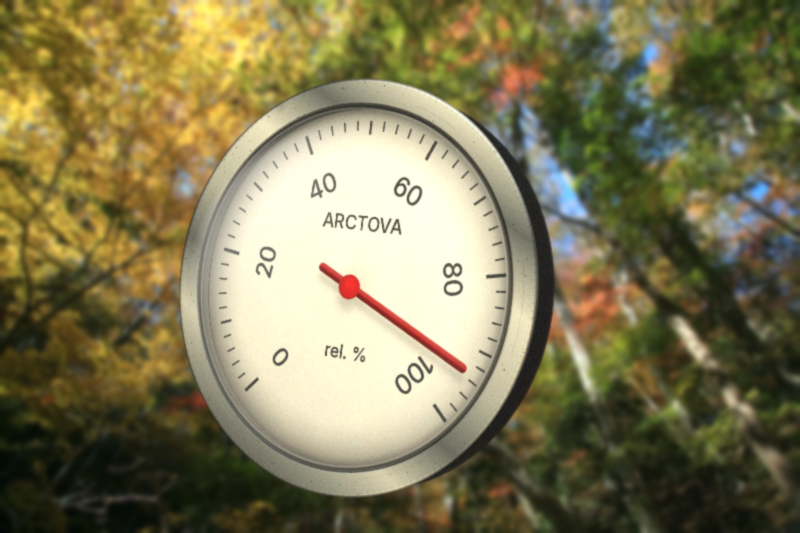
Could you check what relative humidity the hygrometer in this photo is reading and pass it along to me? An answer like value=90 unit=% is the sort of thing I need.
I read value=93 unit=%
